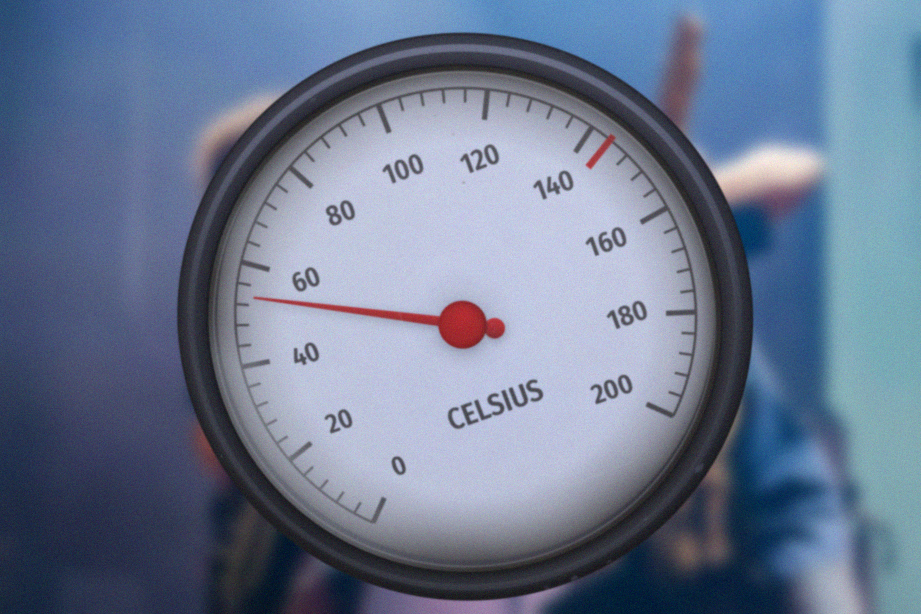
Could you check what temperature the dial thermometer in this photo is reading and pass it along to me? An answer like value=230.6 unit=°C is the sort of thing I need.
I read value=54 unit=°C
